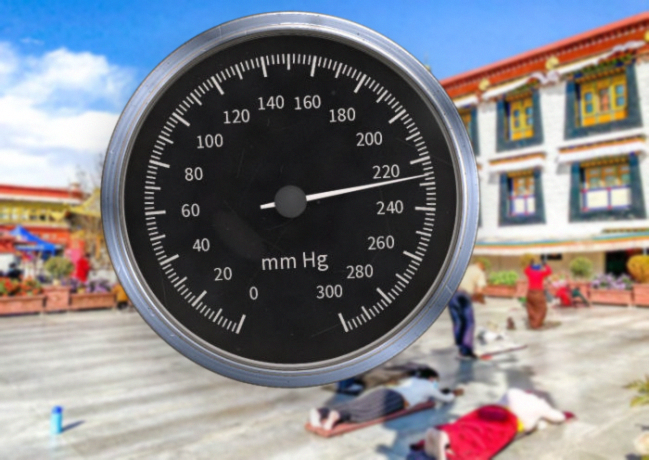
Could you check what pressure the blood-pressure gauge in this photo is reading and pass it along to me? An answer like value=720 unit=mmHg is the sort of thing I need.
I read value=226 unit=mmHg
